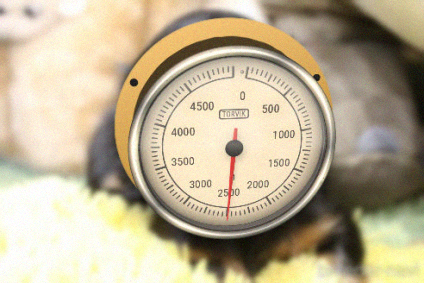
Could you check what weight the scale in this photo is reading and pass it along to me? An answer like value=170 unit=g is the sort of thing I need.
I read value=2500 unit=g
